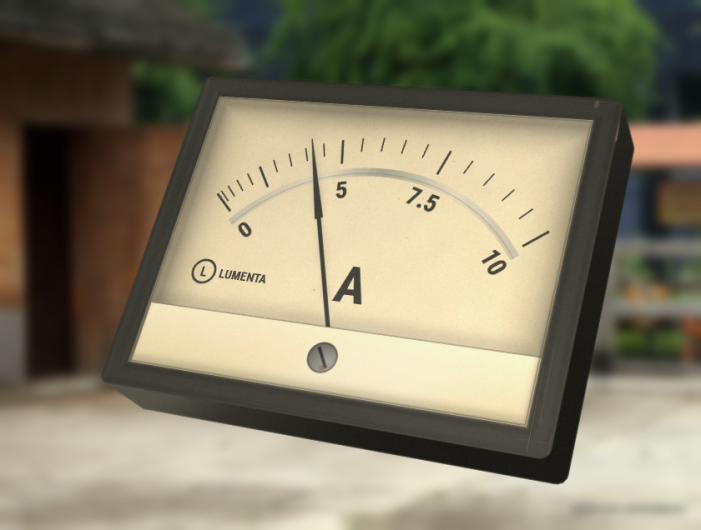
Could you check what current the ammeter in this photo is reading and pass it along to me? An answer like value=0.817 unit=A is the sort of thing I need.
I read value=4.25 unit=A
